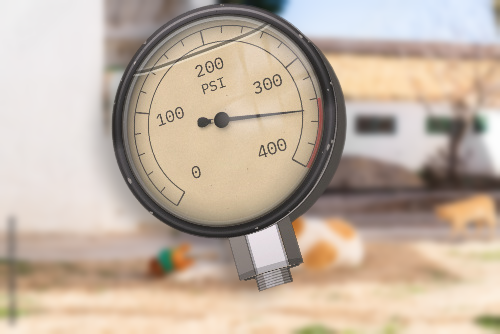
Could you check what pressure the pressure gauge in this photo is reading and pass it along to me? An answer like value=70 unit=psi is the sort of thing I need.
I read value=350 unit=psi
